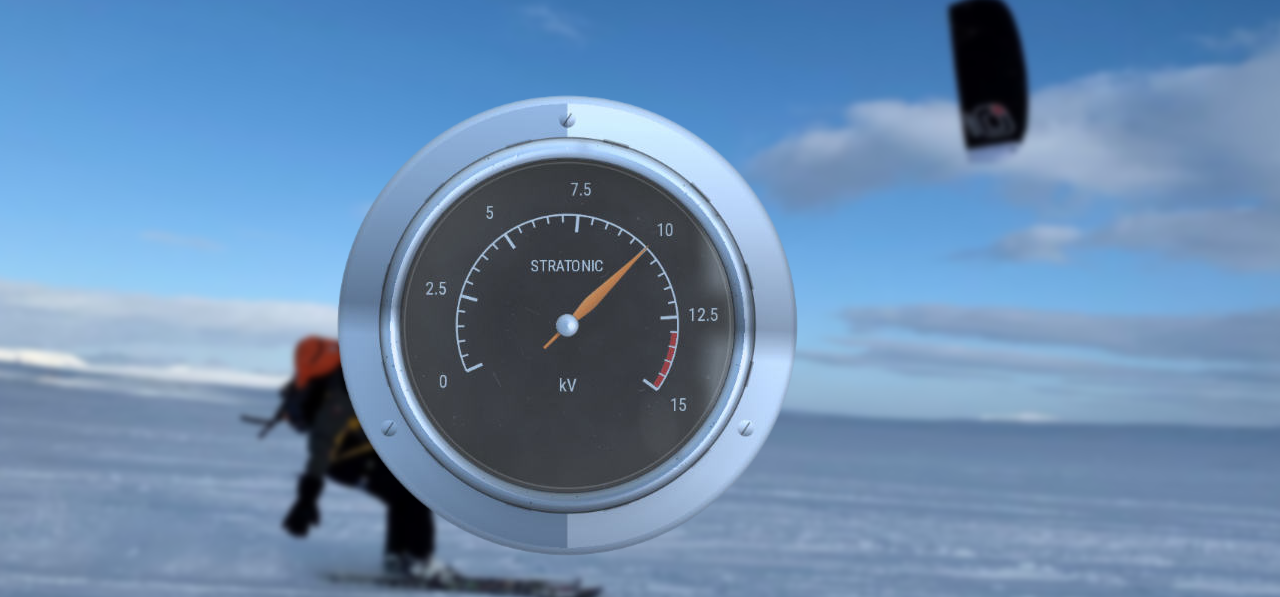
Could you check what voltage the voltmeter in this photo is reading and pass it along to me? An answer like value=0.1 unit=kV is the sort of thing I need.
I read value=10 unit=kV
